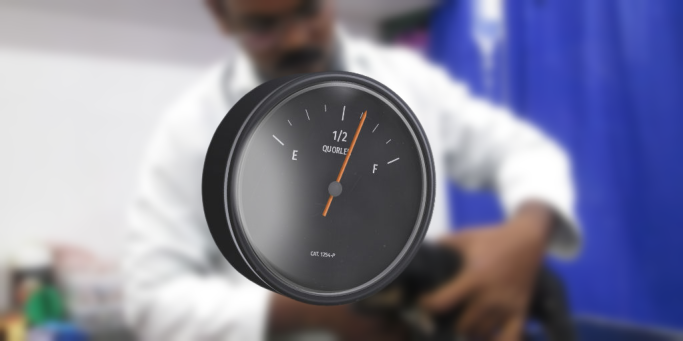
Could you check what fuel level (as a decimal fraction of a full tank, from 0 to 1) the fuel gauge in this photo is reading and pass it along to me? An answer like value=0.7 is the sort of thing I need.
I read value=0.625
